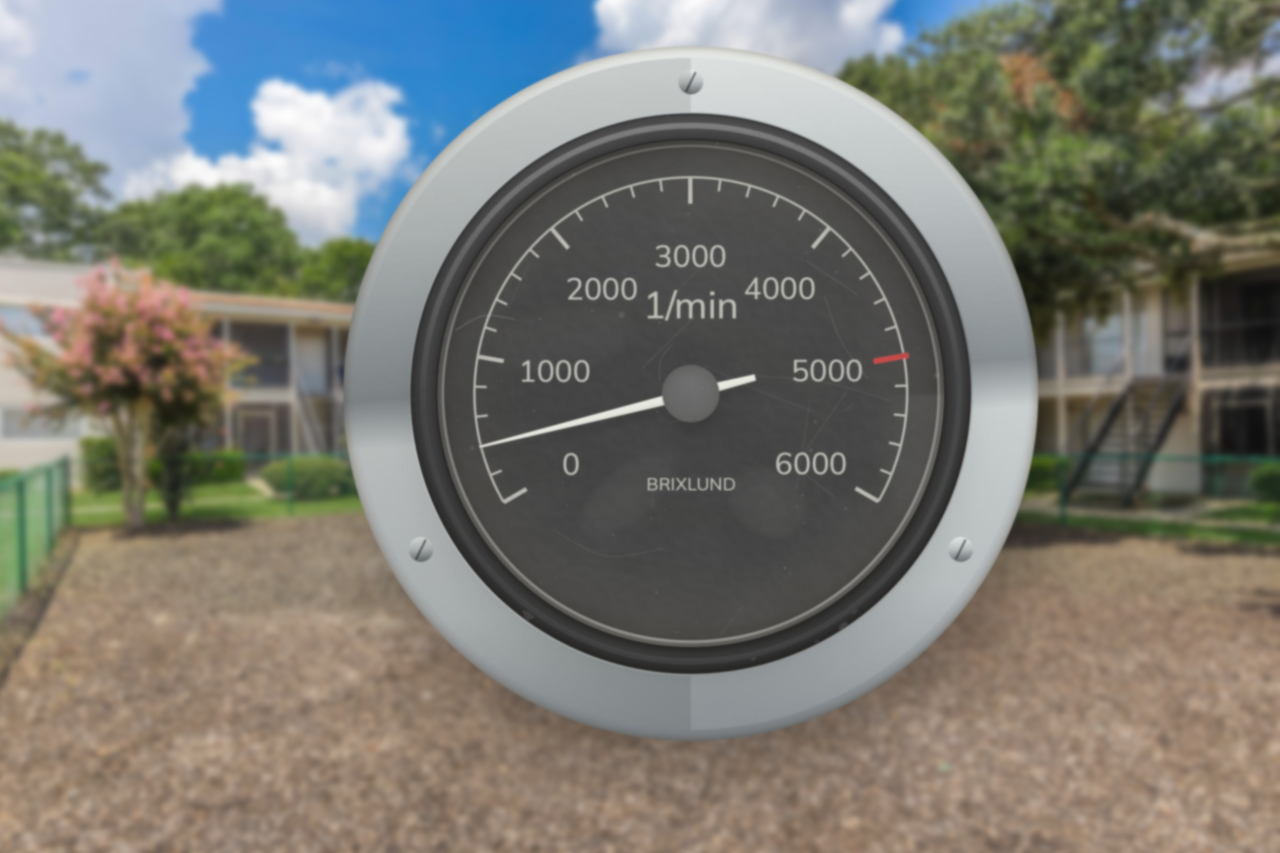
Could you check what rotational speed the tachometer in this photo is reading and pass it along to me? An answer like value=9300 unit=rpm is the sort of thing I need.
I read value=400 unit=rpm
